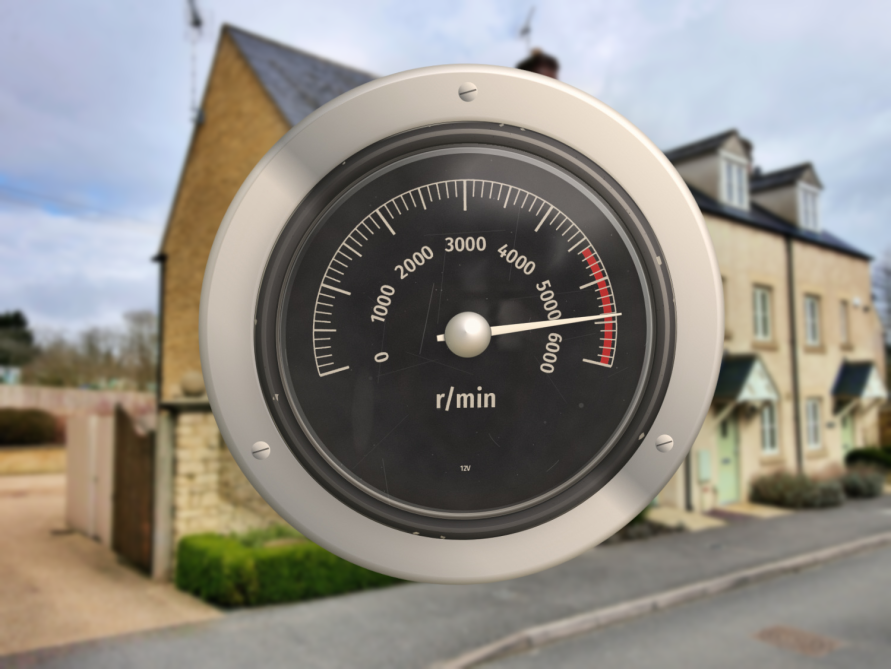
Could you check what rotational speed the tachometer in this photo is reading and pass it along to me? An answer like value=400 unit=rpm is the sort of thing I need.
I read value=5400 unit=rpm
